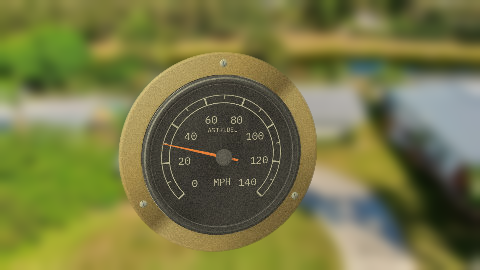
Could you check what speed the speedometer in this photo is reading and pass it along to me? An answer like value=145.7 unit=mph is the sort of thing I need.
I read value=30 unit=mph
